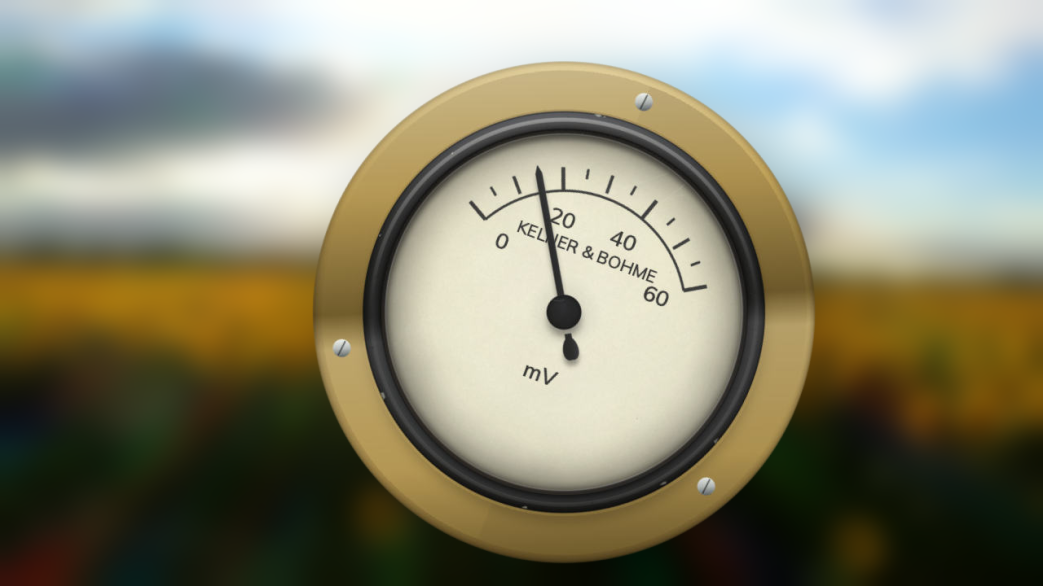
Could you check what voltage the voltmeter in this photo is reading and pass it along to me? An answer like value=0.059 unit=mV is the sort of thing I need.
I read value=15 unit=mV
